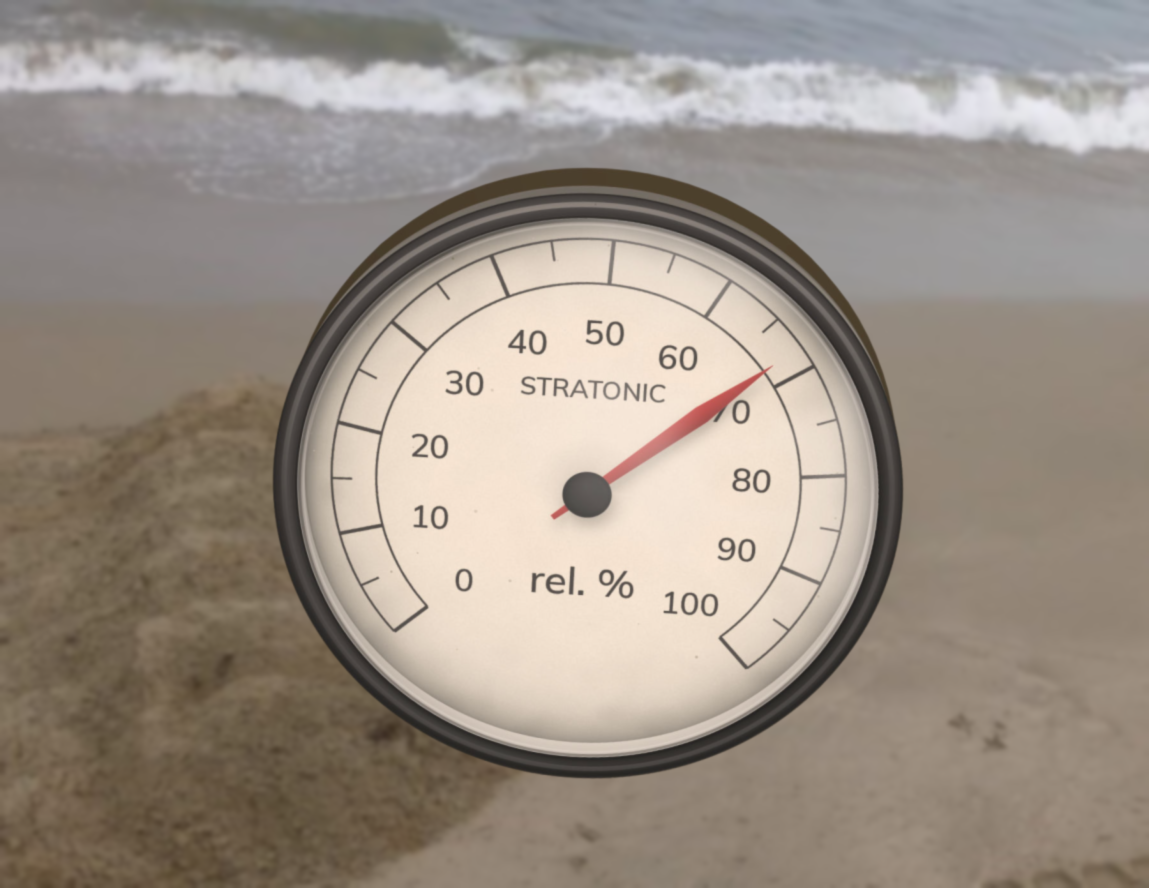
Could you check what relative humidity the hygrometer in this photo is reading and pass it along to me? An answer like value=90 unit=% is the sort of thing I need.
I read value=67.5 unit=%
